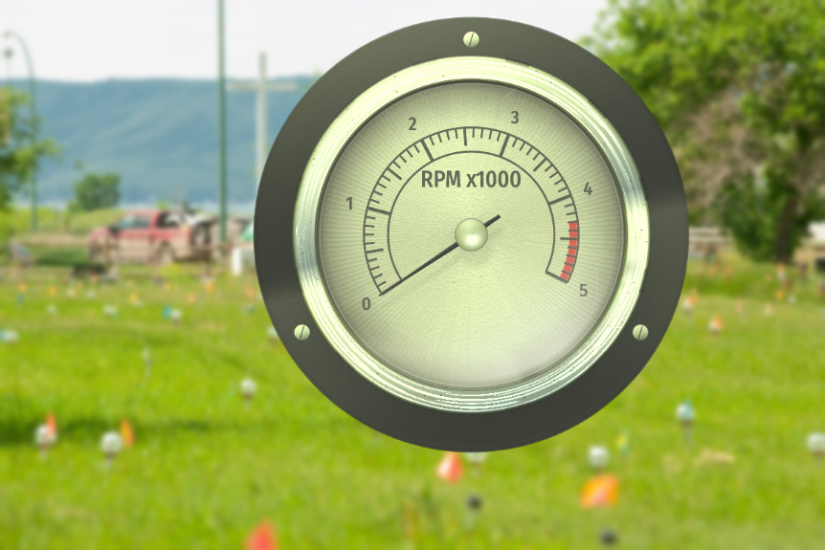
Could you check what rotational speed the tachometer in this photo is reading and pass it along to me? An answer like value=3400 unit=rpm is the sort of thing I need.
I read value=0 unit=rpm
